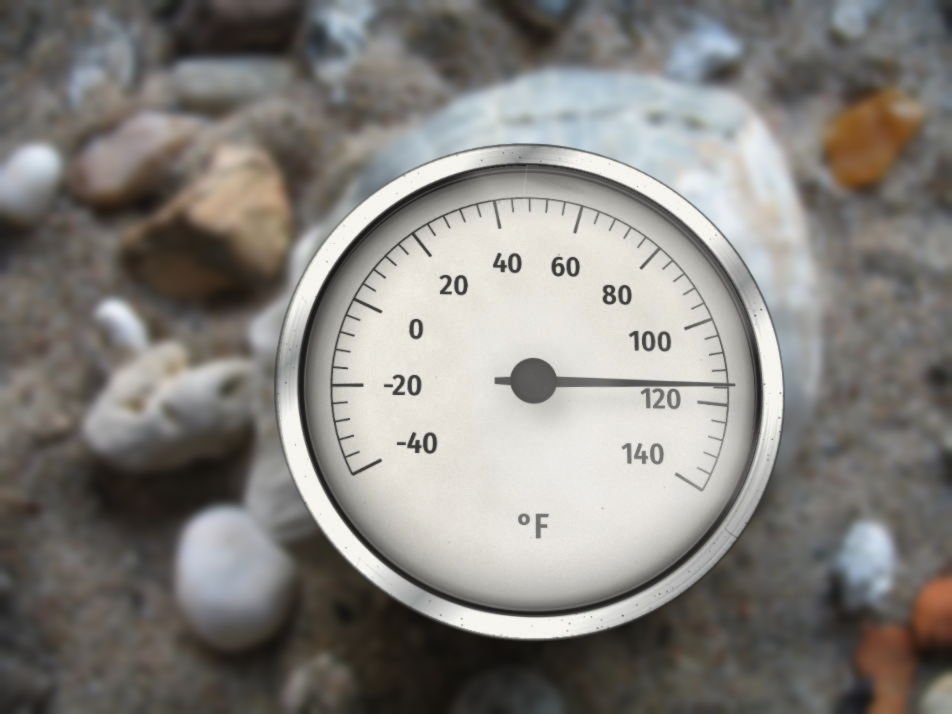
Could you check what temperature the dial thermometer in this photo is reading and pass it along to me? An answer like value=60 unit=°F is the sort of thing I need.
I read value=116 unit=°F
